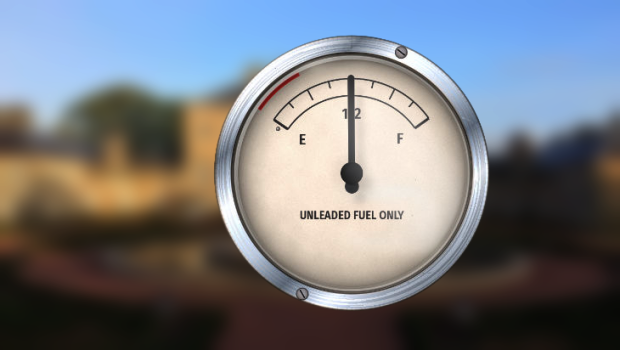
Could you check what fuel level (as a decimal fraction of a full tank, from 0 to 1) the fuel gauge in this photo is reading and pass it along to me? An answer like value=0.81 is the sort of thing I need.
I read value=0.5
